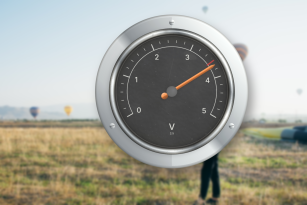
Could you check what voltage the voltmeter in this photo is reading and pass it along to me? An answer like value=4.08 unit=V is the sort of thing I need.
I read value=3.7 unit=V
